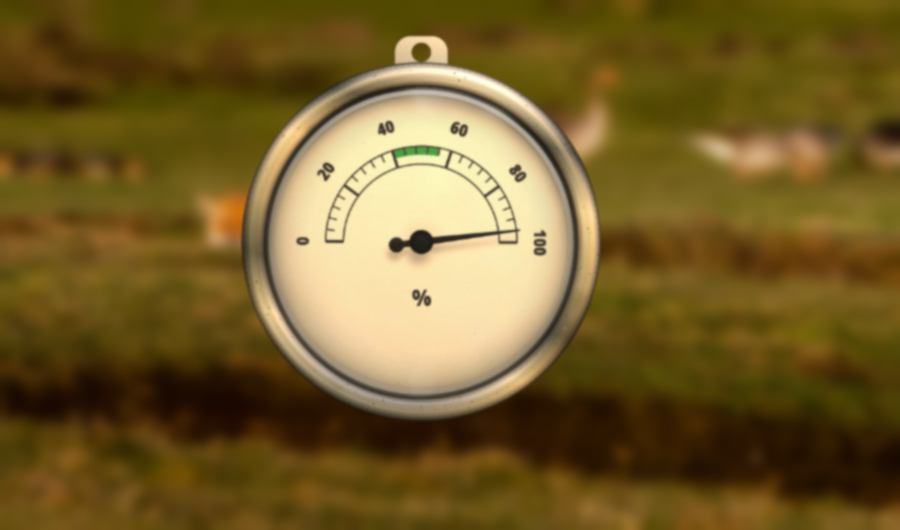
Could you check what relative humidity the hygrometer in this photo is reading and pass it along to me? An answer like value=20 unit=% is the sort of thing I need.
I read value=96 unit=%
